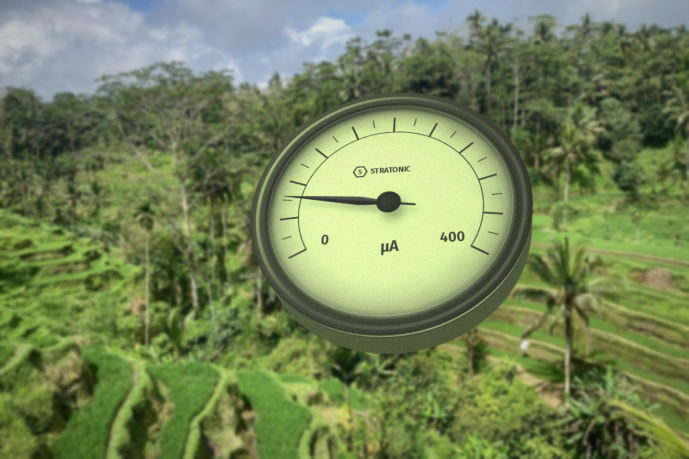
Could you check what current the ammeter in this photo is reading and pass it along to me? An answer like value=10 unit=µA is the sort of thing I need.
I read value=60 unit=µA
